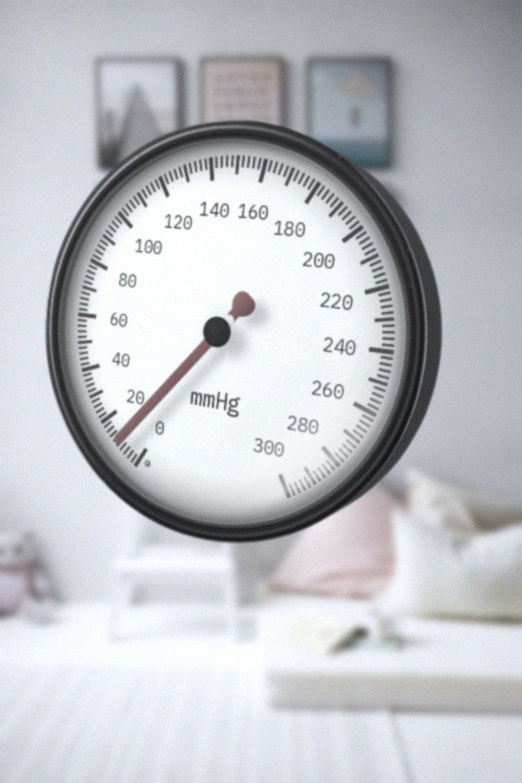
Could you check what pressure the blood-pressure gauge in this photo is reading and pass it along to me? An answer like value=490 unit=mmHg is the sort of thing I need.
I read value=10 unit=mmHg
